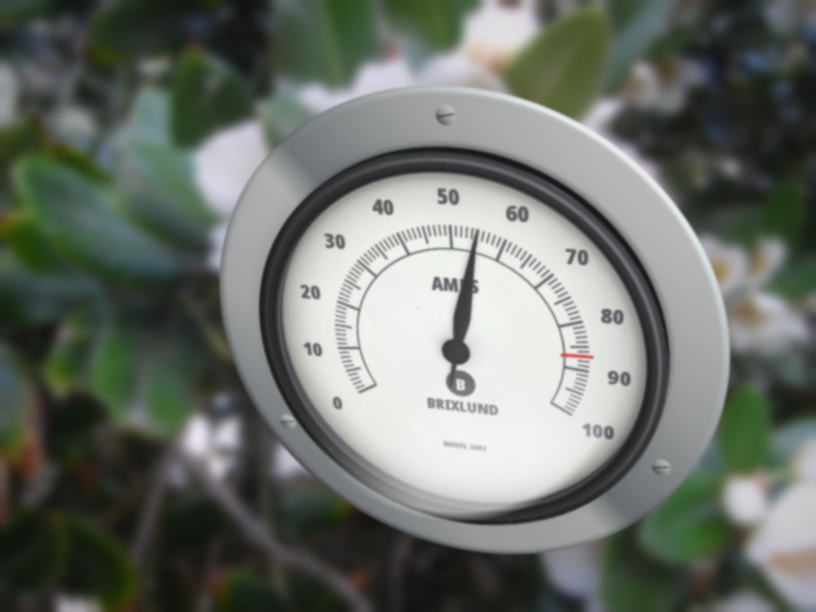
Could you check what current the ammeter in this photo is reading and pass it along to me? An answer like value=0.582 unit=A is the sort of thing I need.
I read value=55 unit=A
